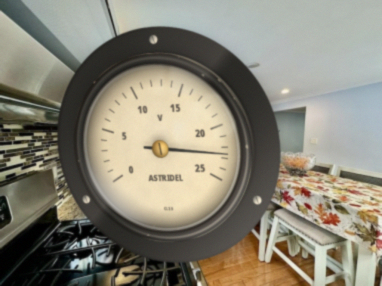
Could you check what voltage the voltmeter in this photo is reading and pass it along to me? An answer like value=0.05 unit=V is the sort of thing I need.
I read value=22.5 unit=V
